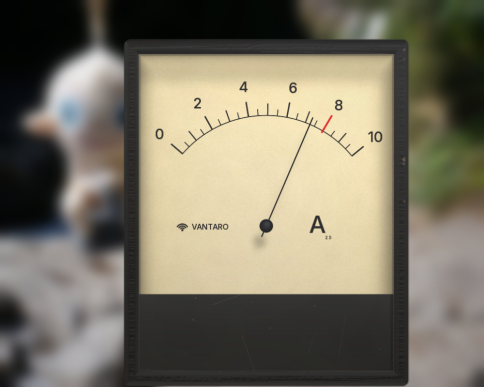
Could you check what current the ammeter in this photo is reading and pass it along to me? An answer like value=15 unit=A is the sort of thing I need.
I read value=7.25 unit=A
